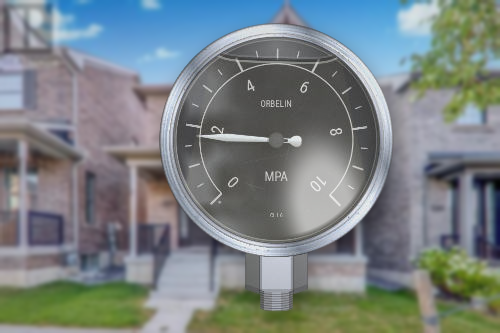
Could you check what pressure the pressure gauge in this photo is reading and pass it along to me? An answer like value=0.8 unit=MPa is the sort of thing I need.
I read value=1.75 unit=MPa
